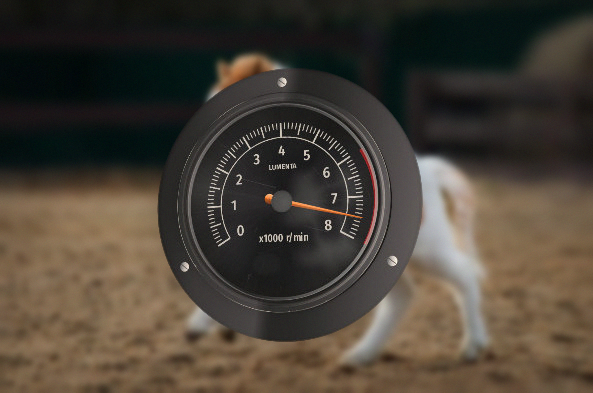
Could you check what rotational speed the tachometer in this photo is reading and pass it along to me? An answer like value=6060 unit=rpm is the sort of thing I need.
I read value=7500 unit=rpm
